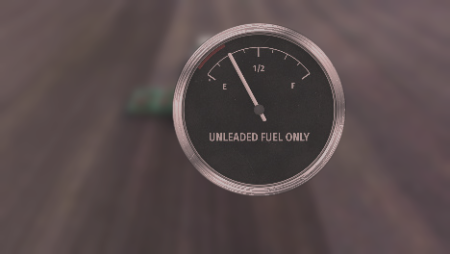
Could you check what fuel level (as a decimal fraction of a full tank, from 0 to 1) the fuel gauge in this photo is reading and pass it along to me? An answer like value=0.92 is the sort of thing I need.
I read value=0.25
